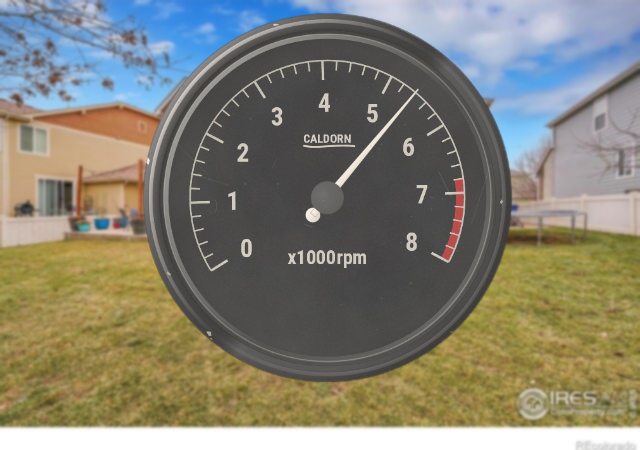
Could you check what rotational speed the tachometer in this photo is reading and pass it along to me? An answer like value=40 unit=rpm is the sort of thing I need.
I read value=5400 unit=rpm
